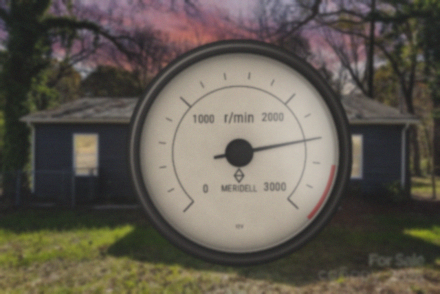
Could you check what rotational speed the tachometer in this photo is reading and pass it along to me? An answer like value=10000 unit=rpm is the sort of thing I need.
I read value=2400 unit=rpm
